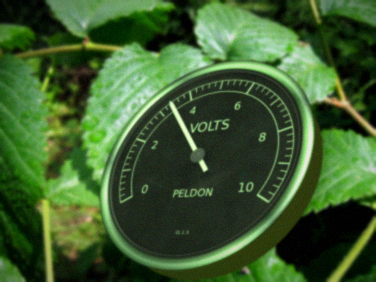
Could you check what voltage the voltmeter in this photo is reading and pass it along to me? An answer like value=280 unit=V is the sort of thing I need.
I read value=3.4 unit=V
